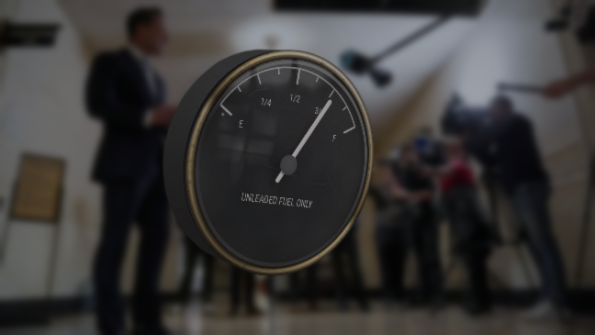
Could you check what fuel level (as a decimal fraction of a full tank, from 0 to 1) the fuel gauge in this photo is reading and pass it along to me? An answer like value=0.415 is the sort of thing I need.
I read value=0.75
